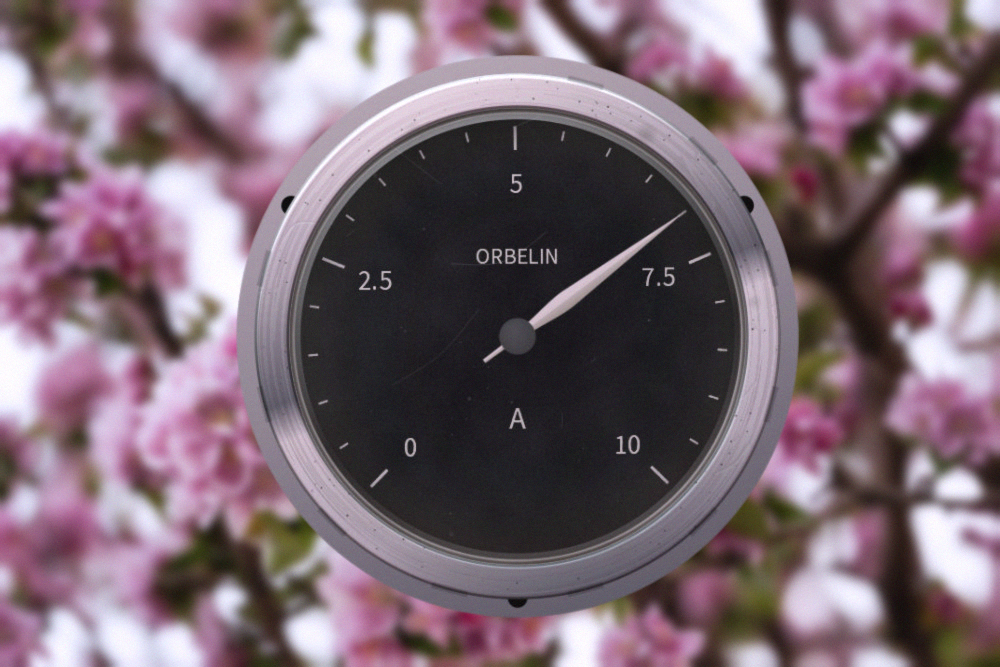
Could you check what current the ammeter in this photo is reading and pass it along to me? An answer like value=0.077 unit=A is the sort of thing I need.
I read value=7 unit=A
